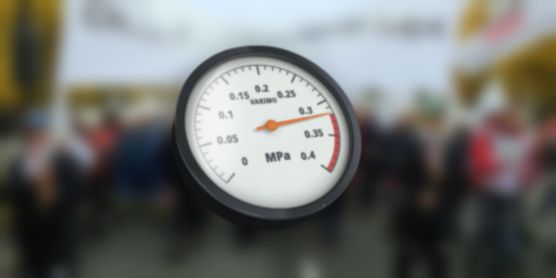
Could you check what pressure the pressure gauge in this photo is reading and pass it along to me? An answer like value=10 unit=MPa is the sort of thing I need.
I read value=0.32 unit=MPa
